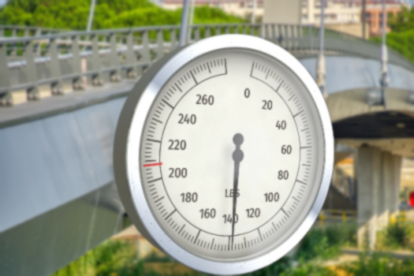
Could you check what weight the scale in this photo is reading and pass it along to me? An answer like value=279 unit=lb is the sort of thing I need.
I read value=140 unit=lb
